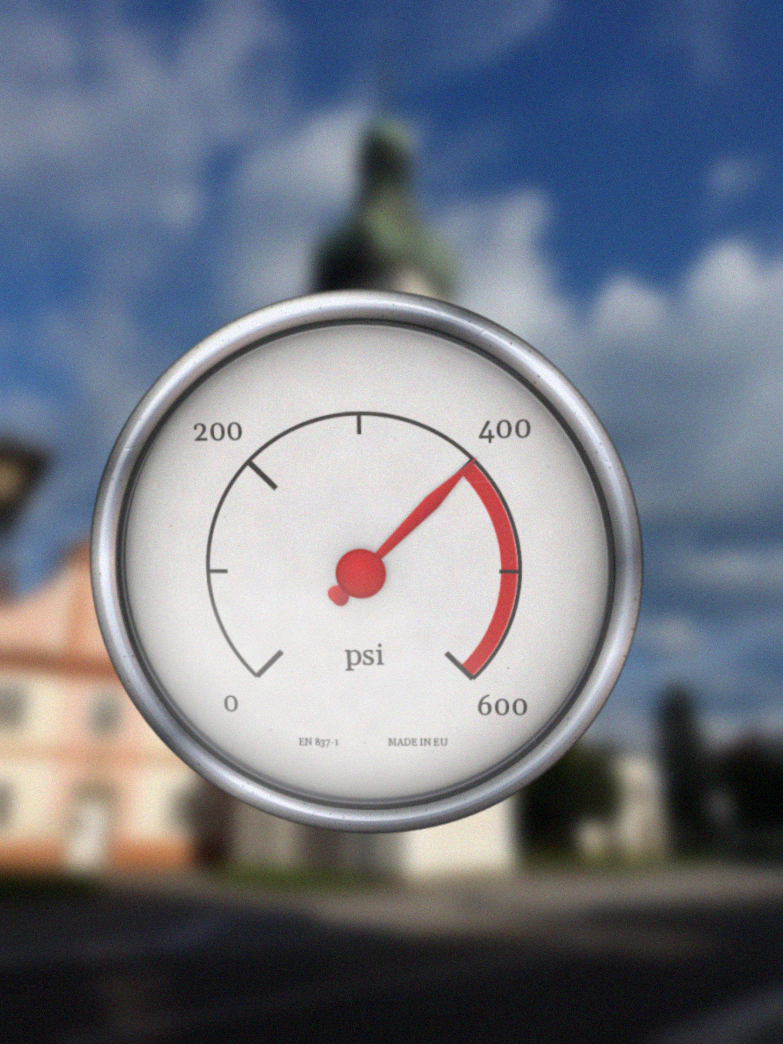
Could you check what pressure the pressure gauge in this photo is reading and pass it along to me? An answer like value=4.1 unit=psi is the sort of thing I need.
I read value=400 unit=psi
